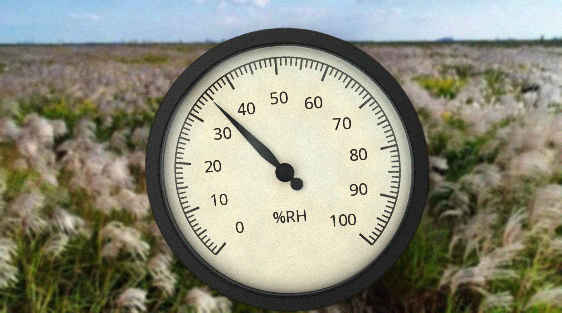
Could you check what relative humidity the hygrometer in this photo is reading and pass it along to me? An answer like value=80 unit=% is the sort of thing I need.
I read value=35 unit=%
